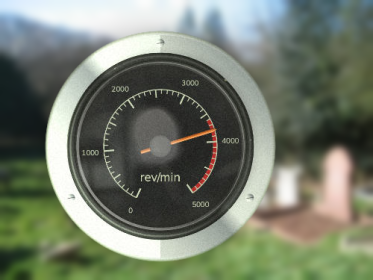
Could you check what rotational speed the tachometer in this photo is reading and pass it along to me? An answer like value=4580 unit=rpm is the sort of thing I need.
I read value=3800 unit=rpm
